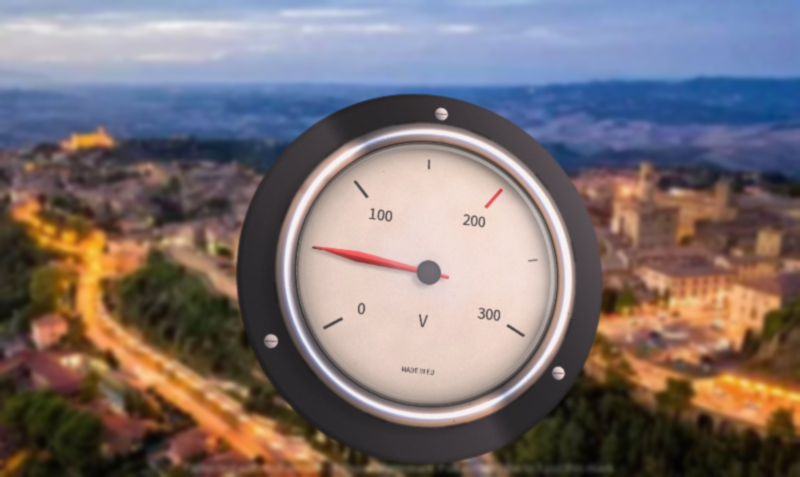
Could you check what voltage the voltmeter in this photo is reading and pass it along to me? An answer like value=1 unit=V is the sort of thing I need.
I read value=50 unit=V
